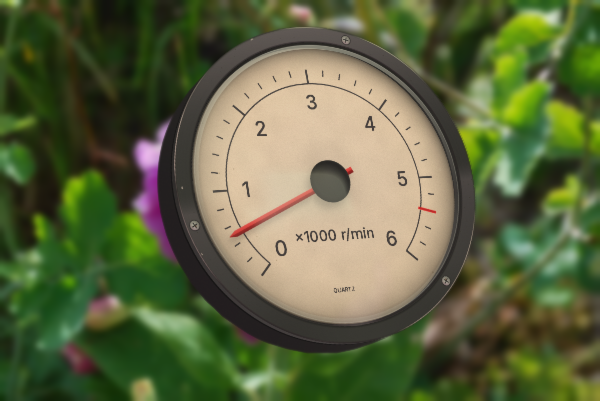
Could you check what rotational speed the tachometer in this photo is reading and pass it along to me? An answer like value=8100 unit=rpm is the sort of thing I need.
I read value=500 unit=rpm
